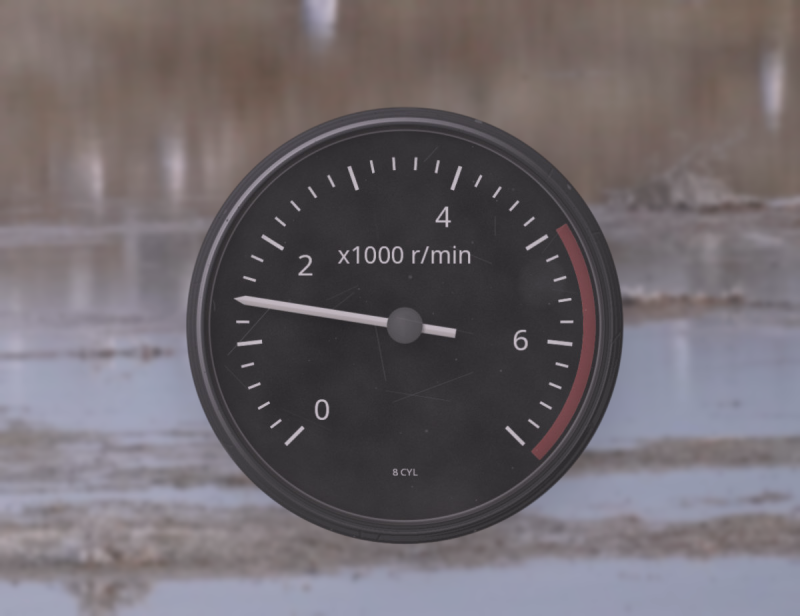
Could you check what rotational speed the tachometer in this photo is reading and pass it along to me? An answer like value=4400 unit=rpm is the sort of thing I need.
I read value=1400 unit=rpm
